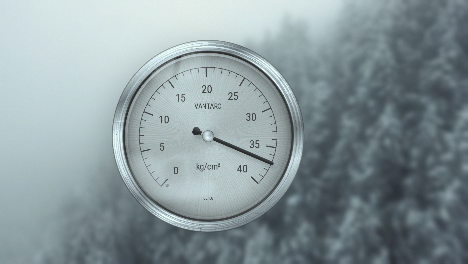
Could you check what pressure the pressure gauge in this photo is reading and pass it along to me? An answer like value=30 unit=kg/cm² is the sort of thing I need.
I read value=37 unit=kg/cm²
